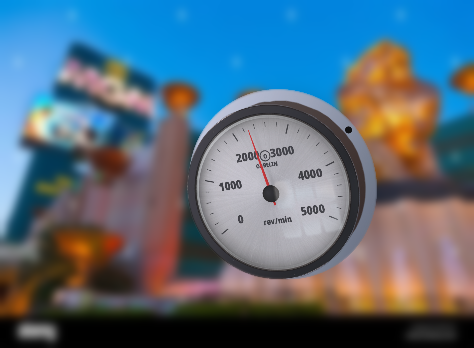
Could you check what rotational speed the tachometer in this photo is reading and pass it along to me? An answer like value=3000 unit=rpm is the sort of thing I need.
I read value=2300 unit=rpm
